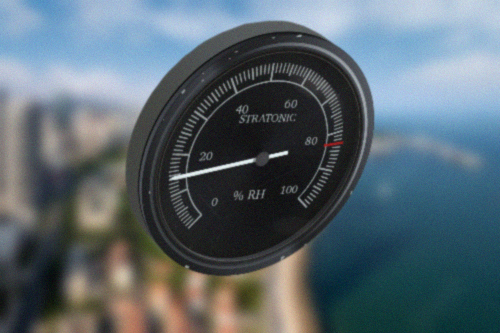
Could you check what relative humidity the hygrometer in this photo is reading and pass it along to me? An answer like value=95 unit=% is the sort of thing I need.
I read value=15 unit=%
